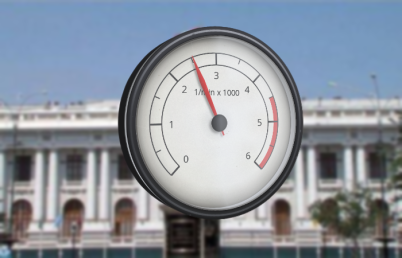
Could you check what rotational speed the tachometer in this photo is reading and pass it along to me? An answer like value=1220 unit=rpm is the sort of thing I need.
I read value=2500 unit=rpm
